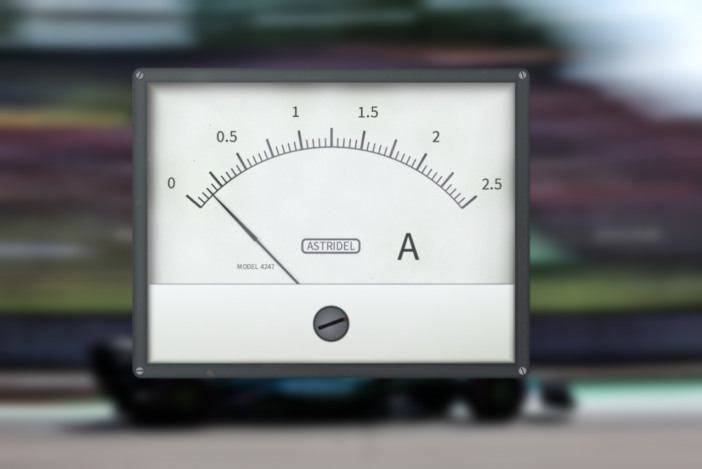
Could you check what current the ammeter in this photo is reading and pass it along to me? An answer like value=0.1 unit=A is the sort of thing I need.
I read value=0.15 unit=A
